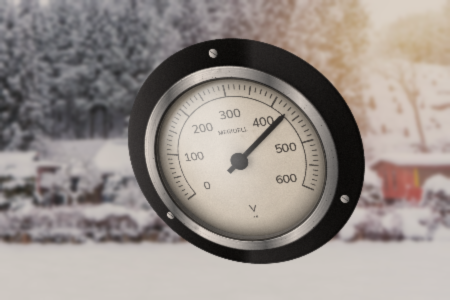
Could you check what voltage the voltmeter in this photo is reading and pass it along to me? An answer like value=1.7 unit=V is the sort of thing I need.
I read value=430 unit=V
